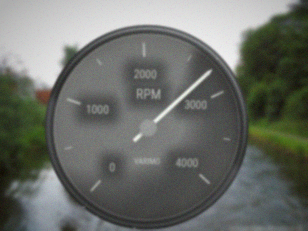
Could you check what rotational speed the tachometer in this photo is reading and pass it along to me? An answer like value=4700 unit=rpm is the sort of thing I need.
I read value=2750 unit=rpm
